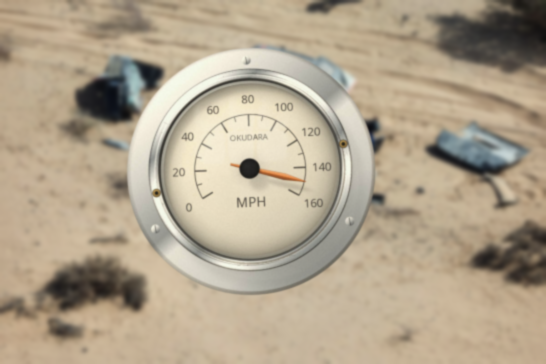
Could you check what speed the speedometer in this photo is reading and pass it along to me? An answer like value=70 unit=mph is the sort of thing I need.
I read value=150 unit=mph
